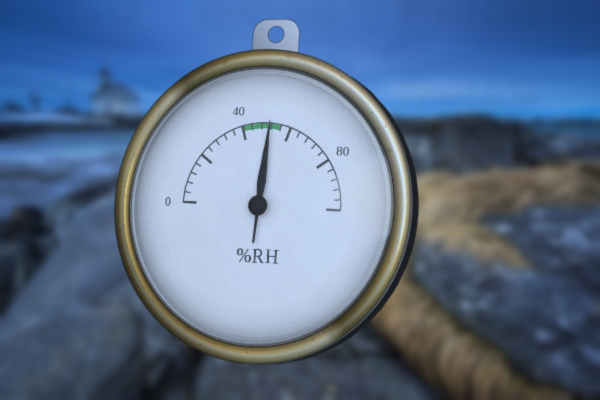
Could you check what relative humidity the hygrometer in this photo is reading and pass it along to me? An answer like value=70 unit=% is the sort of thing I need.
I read value=52 unit=%
